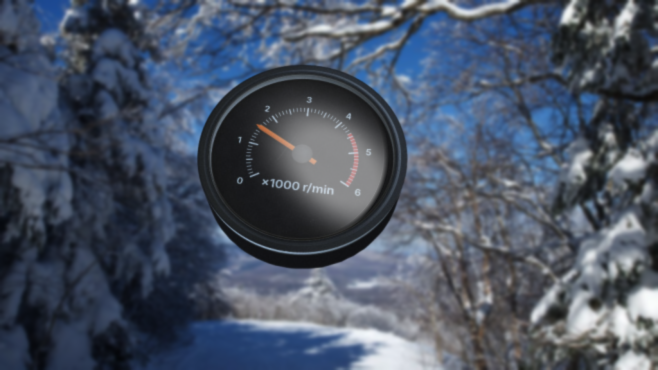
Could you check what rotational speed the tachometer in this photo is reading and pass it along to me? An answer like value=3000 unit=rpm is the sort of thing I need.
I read value=1500 unit=rpm
